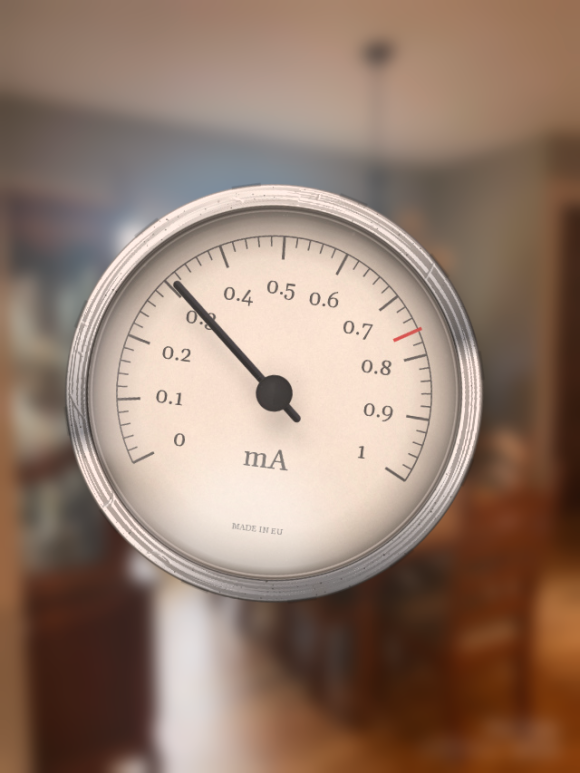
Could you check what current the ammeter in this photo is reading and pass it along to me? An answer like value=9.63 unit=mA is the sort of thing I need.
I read value=0.31 unit=mA
